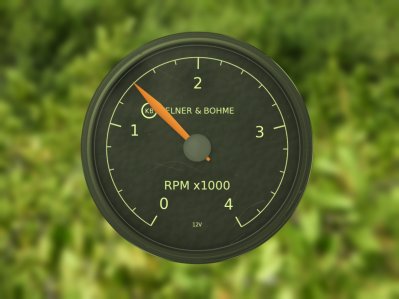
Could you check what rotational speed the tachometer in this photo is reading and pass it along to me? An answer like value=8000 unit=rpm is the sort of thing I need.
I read value=1400 unit=rpm
